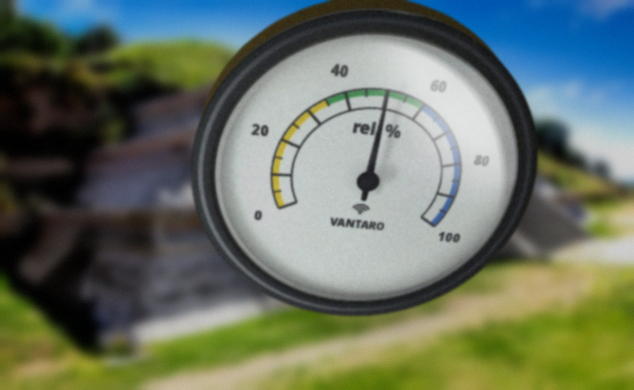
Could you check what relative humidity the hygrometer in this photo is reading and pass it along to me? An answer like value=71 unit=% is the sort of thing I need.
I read value=50 unit=%
